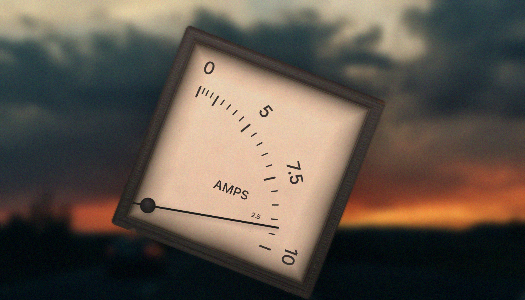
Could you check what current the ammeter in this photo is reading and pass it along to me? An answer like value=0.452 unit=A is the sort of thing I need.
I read value=9.25 unit=A
